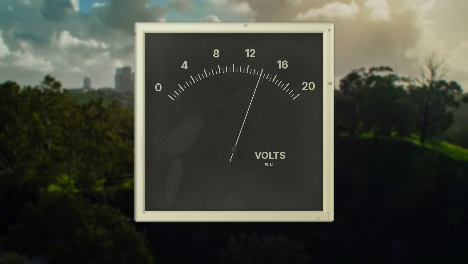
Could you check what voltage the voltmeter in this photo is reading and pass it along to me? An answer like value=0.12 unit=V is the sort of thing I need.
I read value=14 unit=V
